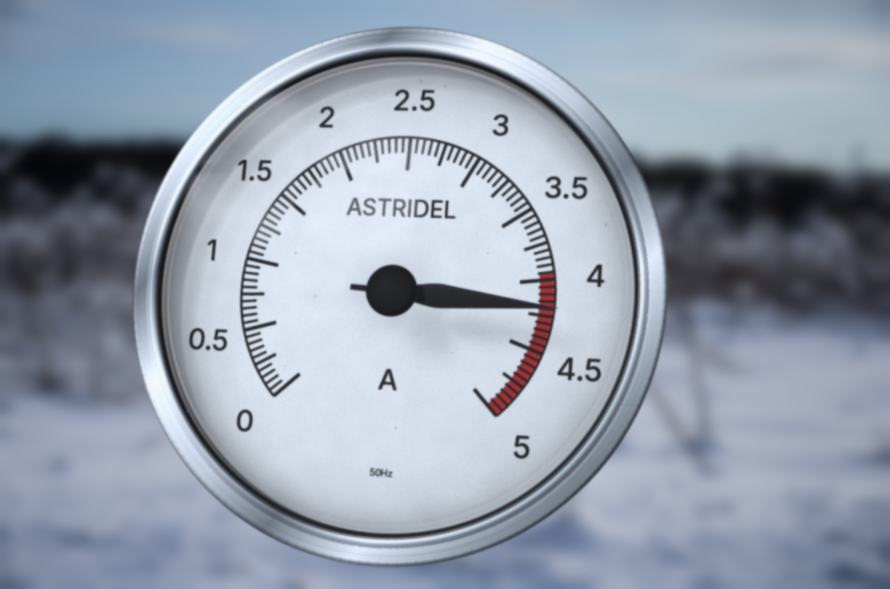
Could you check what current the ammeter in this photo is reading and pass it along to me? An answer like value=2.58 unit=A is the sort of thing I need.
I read value=4.2 unit=A
